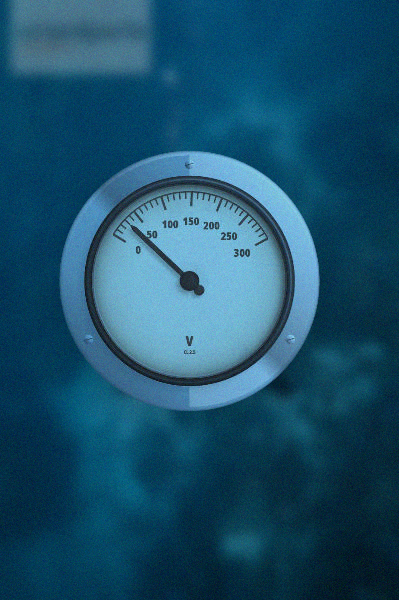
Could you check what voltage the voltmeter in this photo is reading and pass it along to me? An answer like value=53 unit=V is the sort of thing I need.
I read value=30 unit=V
